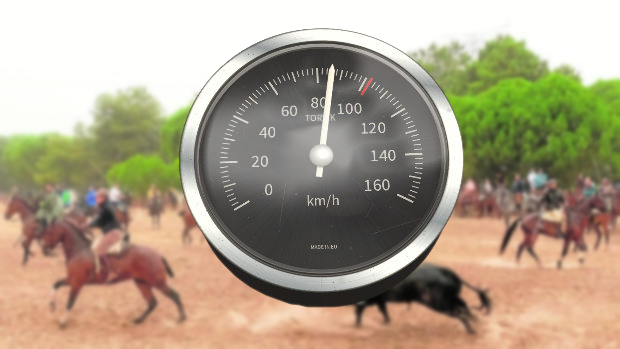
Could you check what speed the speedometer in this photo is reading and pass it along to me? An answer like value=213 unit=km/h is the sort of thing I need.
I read value=86 unit=km/h
